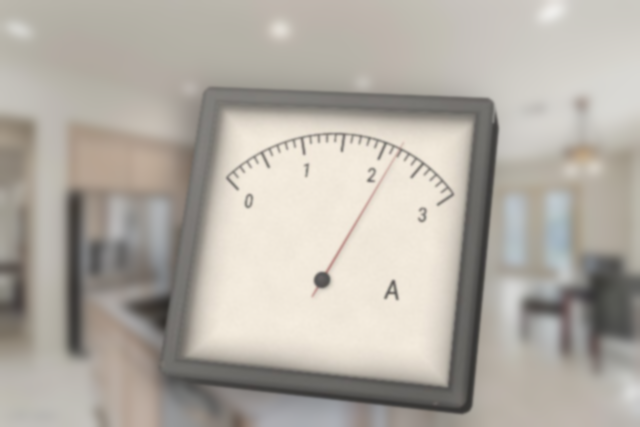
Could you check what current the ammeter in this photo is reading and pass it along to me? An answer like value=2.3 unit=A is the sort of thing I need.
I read value=2.2 unit=A
